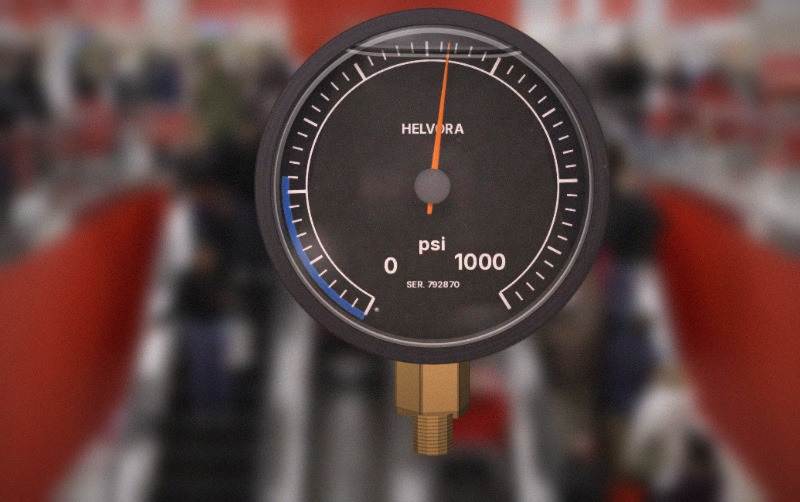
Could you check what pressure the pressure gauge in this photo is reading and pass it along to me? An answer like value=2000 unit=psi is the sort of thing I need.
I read value=530 unit=psi
